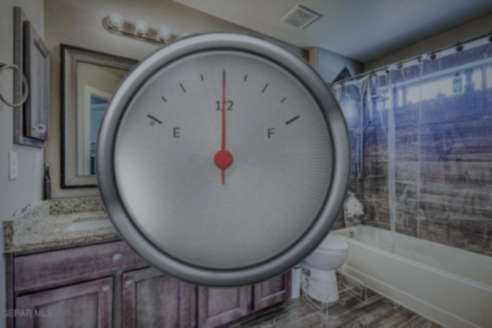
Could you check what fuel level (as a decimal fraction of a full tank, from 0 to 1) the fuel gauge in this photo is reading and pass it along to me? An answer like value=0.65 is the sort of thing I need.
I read value=0.5
